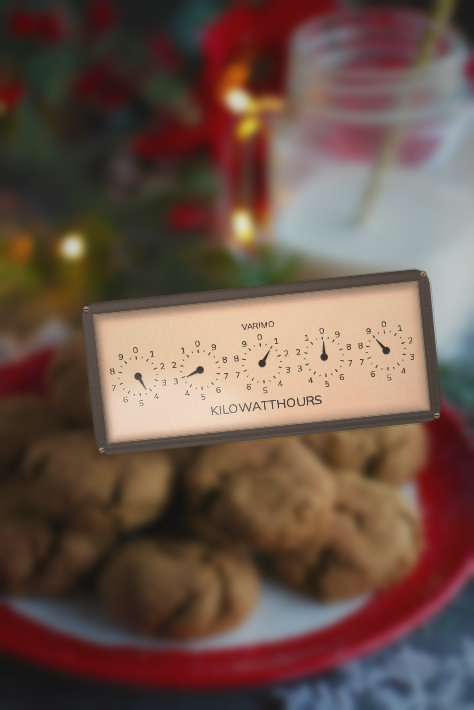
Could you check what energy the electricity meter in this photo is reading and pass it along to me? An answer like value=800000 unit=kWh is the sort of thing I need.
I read value=43099 unit=kWh
